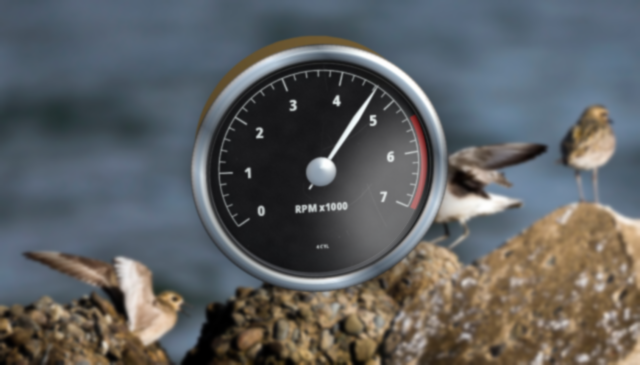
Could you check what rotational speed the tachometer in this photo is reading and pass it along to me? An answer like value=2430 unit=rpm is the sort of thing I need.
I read value=4600 unit=rpm
